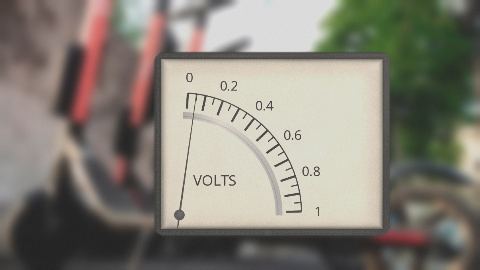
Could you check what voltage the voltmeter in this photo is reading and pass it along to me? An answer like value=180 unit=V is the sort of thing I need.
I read value=0.05 unit=V
